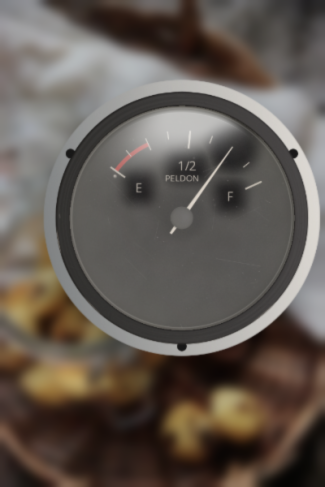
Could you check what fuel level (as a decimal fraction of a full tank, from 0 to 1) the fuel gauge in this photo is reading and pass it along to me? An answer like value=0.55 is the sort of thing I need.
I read value=0.75
